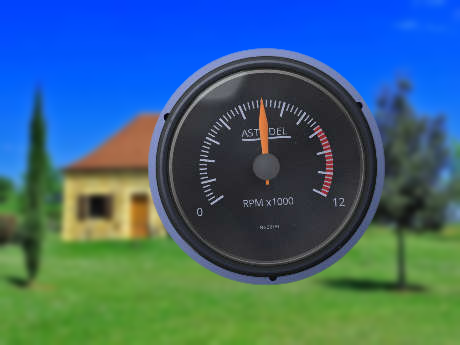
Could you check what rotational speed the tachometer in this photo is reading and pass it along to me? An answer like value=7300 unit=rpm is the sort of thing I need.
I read value=6000 unit=rpm
